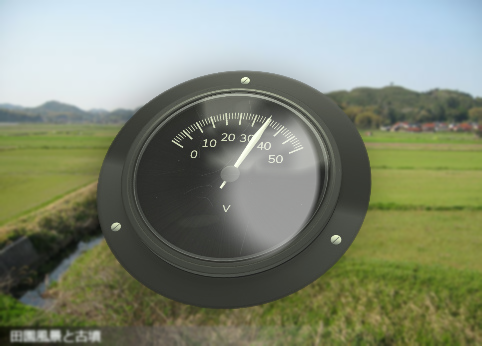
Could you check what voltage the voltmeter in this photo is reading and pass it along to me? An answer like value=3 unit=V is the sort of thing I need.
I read value=35 unit=V
